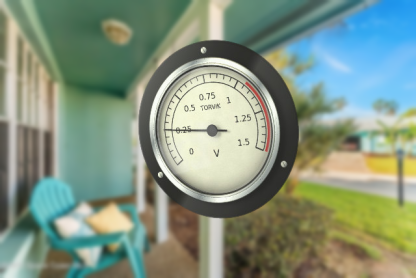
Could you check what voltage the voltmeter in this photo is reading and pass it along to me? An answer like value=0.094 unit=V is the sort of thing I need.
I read value=0.25 unit=V
